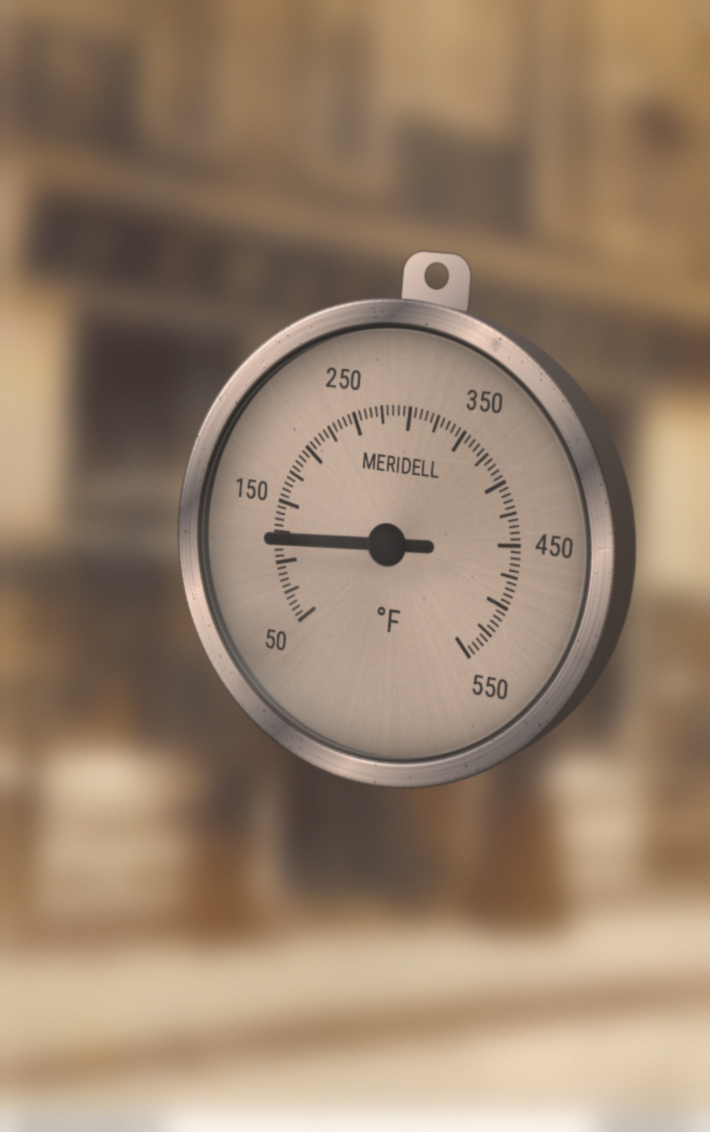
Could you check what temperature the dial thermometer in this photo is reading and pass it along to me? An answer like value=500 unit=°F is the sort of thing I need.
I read value=120 unit=°F
